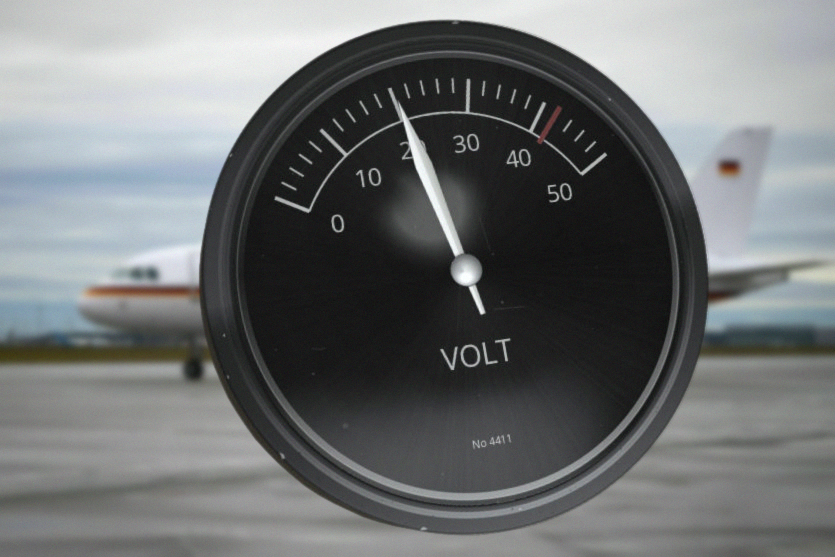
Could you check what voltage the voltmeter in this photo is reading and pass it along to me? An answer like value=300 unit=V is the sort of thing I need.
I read value=20 unit=V
